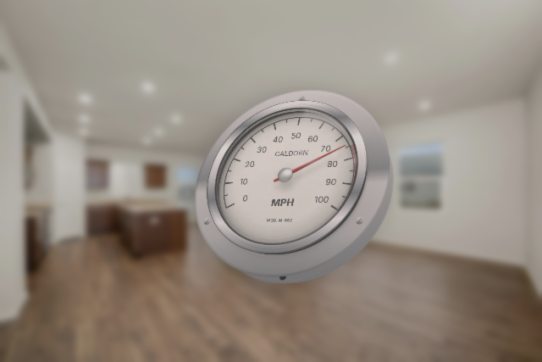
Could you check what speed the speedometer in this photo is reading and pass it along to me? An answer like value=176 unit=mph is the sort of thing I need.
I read value=75 unit=mph
